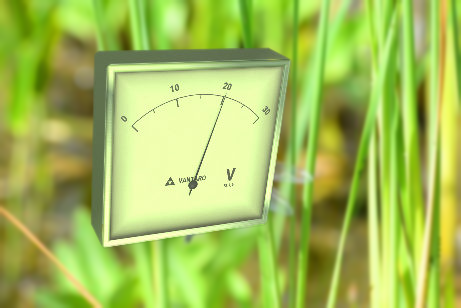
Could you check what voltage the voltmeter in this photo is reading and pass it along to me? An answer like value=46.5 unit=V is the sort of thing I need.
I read value=20 unit=V
